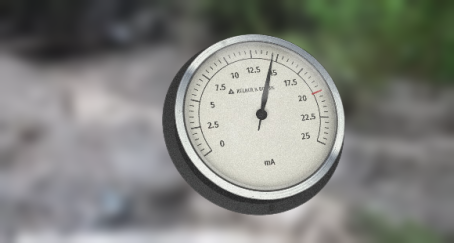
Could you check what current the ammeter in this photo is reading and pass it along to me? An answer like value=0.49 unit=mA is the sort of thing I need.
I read value=14.5 unit=mA
